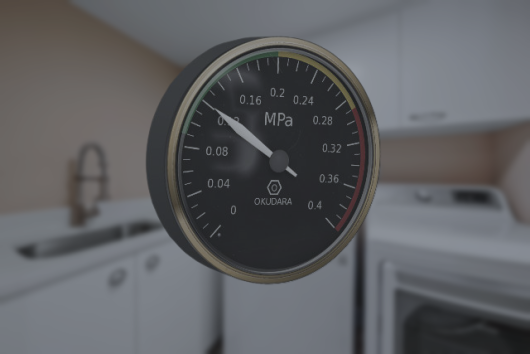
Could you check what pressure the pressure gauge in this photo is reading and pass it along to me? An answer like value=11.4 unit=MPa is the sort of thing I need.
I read value=0.12 unit=MPa
